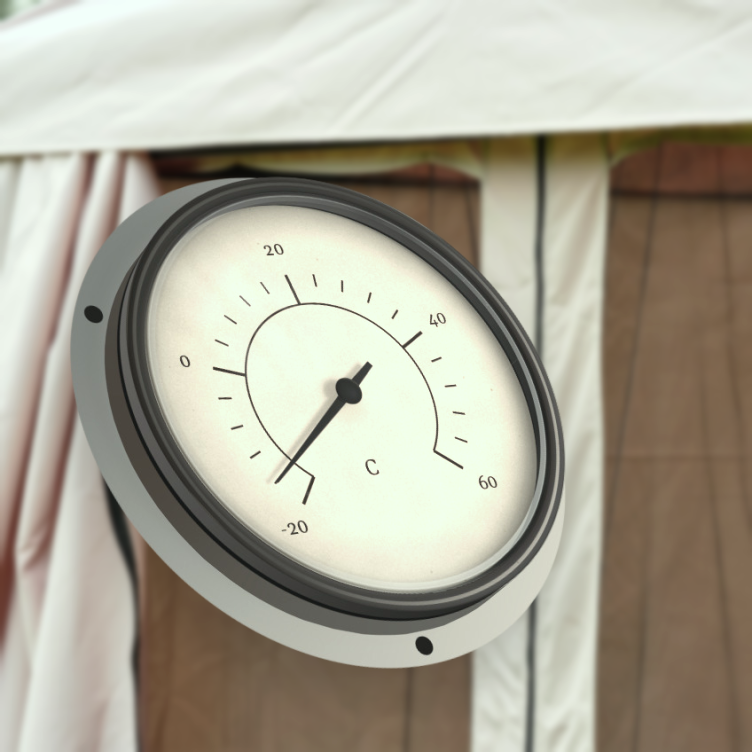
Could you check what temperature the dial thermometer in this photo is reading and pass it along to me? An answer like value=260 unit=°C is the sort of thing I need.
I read value=-16 unit=°C
